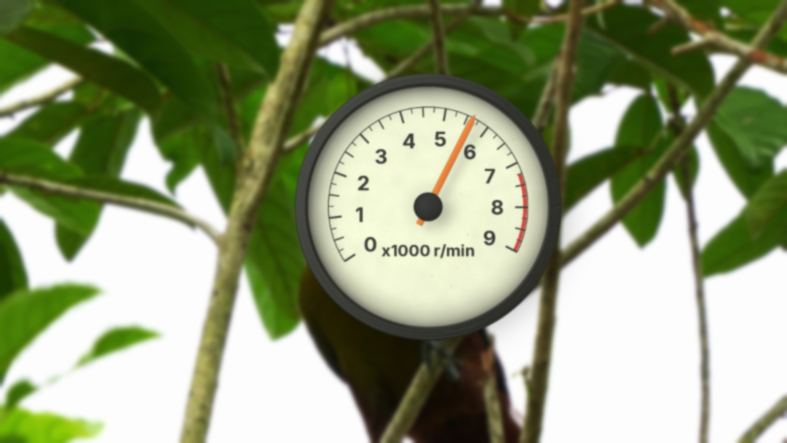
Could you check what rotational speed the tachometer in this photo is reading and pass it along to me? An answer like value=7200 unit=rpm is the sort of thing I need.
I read value=5625 unit=rpm
